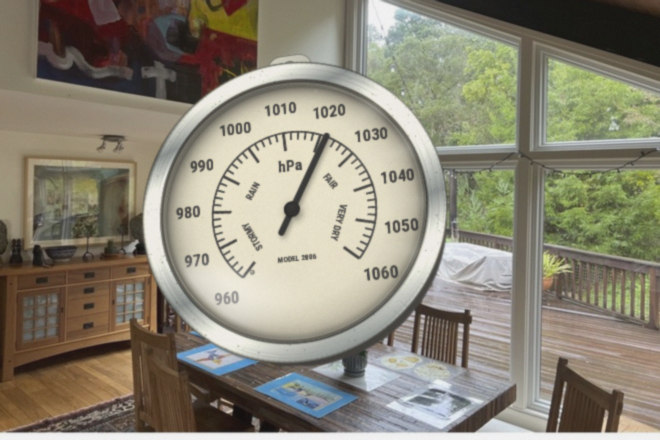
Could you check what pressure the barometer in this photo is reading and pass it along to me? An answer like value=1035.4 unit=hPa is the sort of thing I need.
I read value=1022 unit=hPa
